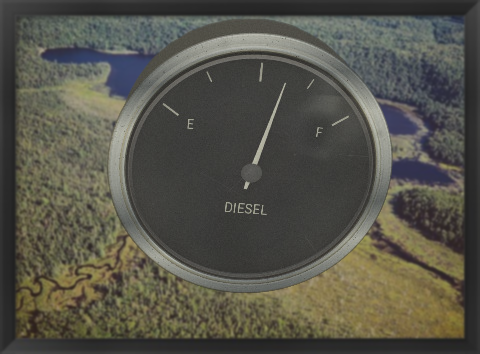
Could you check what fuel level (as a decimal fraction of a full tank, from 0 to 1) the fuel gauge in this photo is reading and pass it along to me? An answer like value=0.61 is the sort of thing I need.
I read value=0.625
